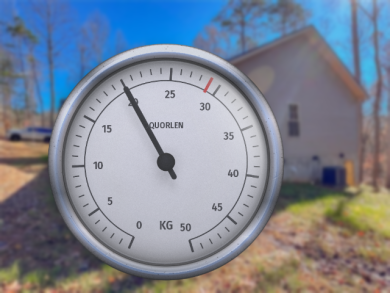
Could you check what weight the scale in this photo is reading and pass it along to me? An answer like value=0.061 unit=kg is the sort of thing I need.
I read value=20 unit=kg
